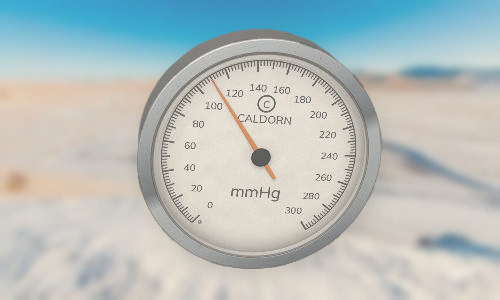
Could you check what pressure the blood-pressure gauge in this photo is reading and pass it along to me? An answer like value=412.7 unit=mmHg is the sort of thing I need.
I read value=110 unit=mmHg
